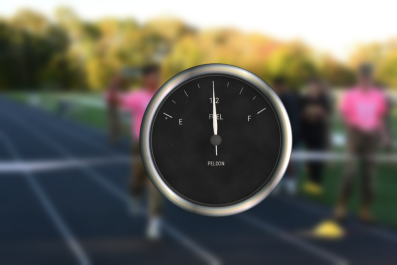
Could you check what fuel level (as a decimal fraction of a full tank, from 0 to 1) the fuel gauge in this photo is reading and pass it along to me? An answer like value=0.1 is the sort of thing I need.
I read value=0.5
